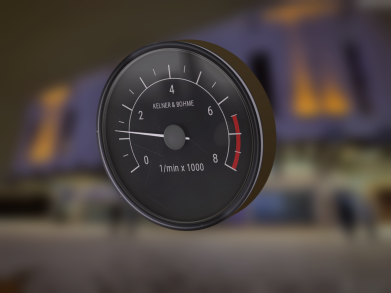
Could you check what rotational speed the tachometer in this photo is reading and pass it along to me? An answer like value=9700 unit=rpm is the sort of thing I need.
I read value=1250 unit=rpm
